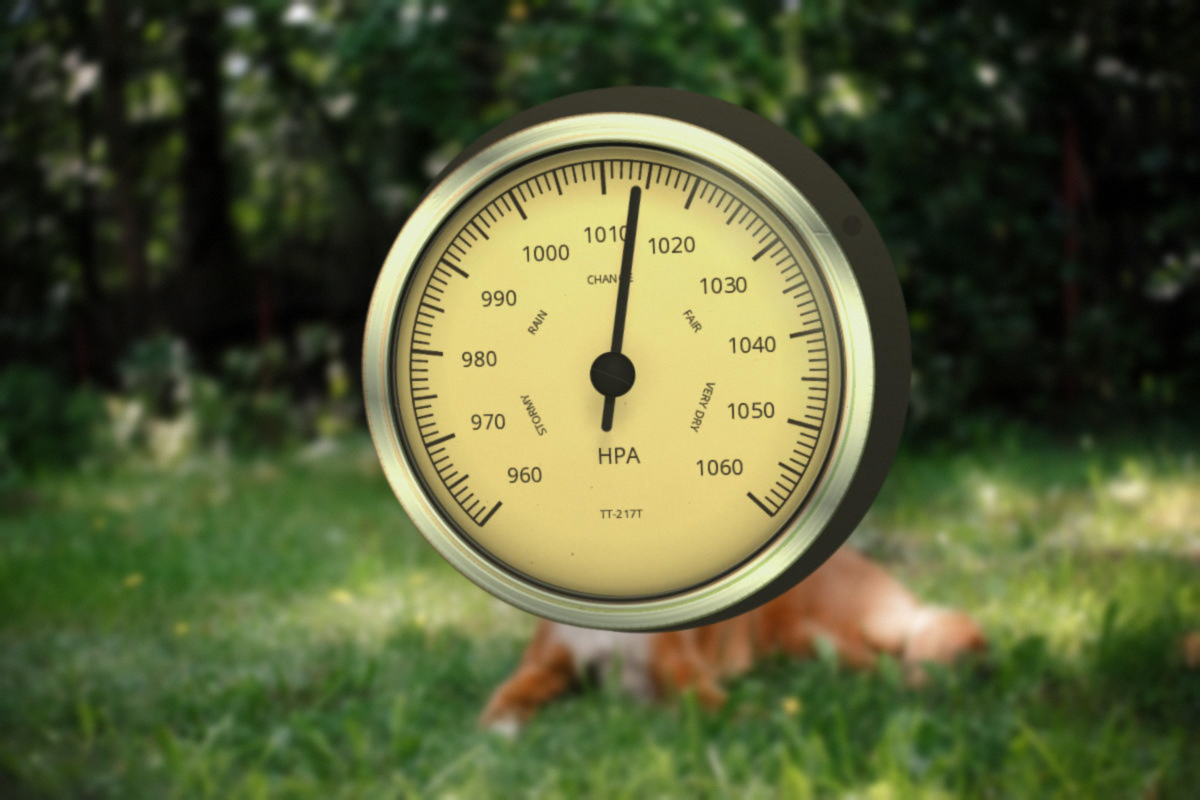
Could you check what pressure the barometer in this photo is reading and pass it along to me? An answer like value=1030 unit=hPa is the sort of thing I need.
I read value=1014 unit=hPa
